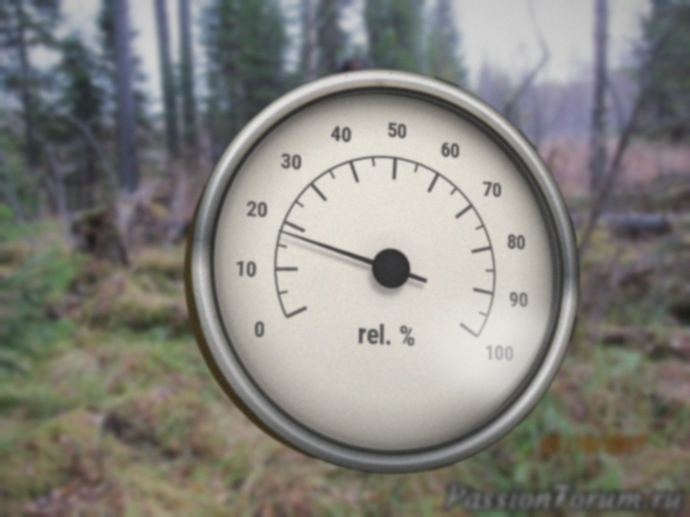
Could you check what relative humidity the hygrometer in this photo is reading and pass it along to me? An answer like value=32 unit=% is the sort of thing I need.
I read value=17.5 unit=%
